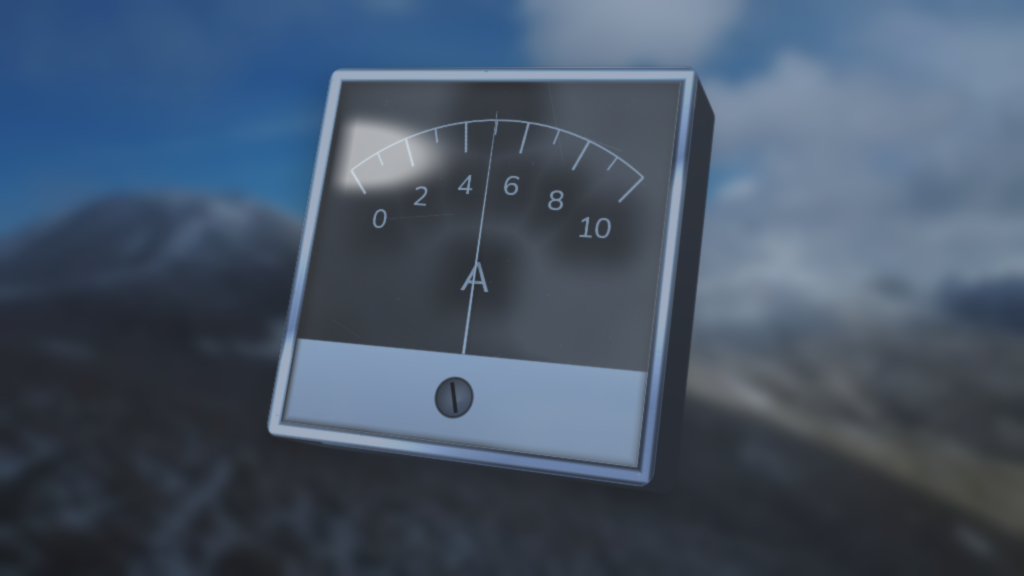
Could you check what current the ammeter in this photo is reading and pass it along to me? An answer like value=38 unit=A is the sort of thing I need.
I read value=5 unit=A
